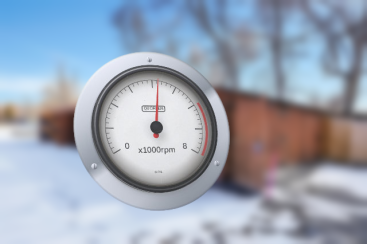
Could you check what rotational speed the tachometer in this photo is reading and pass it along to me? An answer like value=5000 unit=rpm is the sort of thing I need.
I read value=4200 unit=rpm
